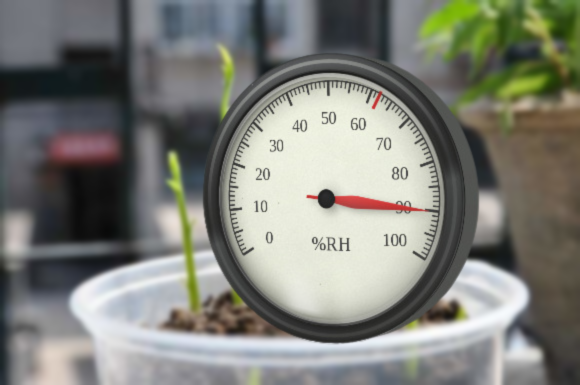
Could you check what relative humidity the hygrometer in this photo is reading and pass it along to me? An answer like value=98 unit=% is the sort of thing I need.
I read value=90 unit=%
